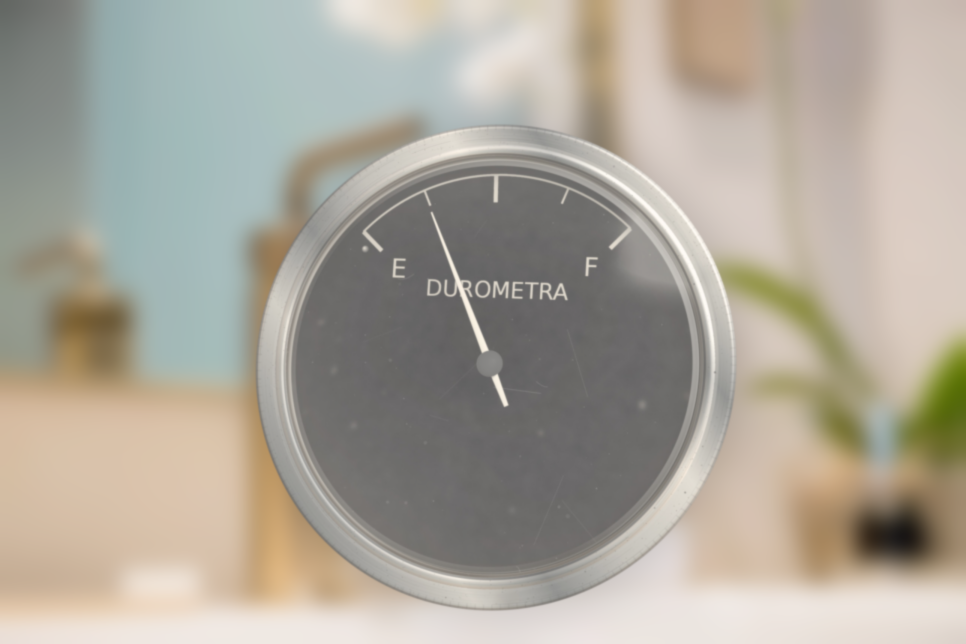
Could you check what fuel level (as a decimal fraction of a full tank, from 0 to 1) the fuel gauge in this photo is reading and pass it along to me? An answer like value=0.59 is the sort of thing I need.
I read value=0.25
